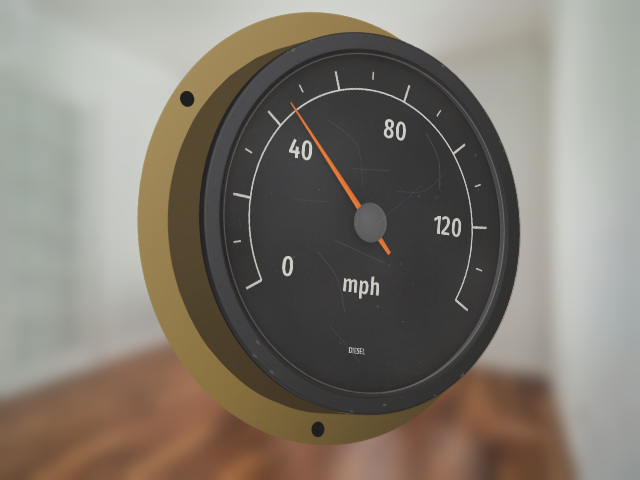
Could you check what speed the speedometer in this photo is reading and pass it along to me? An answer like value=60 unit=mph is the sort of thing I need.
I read value=45 unit=mph
